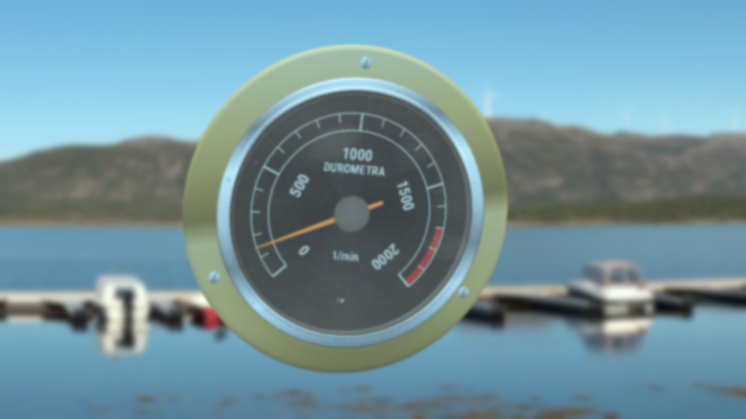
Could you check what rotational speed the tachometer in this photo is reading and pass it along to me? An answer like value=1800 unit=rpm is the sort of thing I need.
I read value=150 unit=rpm
